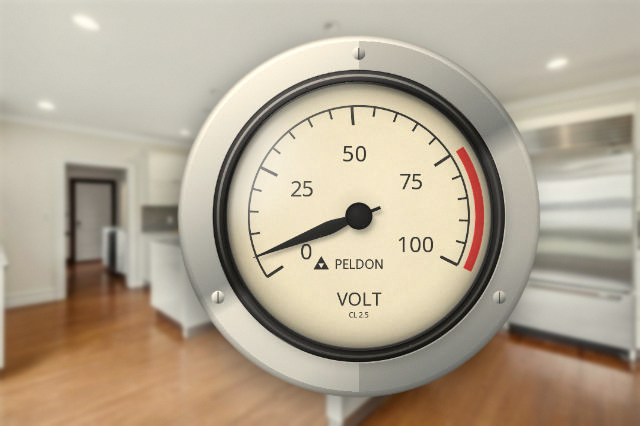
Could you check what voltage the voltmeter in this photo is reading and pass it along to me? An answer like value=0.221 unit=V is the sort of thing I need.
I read value=5 unit=V
